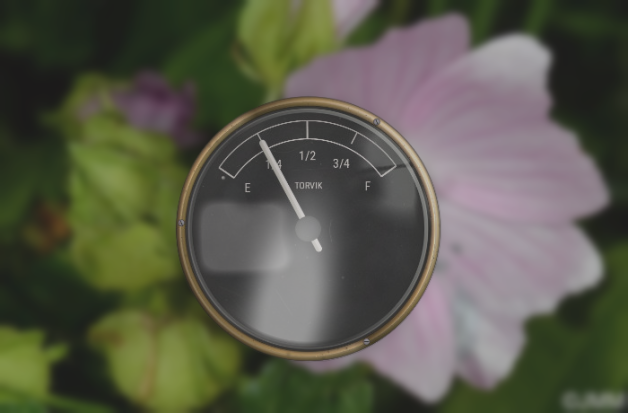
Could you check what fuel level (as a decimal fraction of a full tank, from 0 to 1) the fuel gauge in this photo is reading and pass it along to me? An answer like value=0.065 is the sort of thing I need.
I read value=0.25
